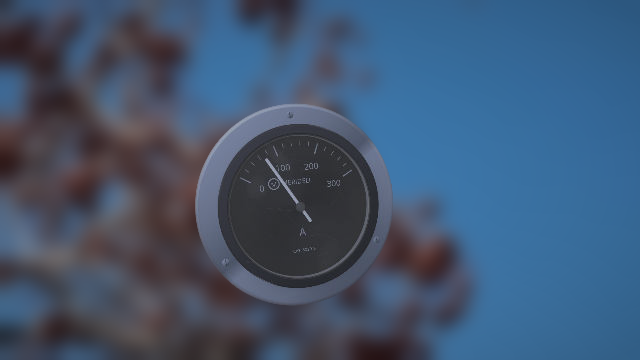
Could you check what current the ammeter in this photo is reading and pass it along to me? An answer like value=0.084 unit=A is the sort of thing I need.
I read value=70 unit=A
